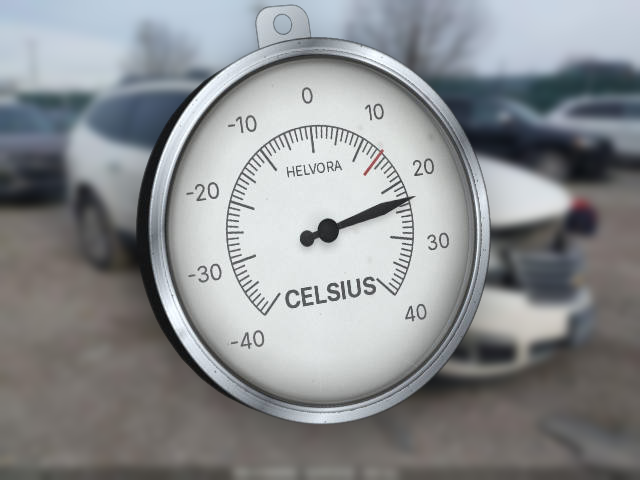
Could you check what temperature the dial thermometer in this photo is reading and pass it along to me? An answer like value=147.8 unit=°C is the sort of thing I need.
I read value=23 unit=°C
